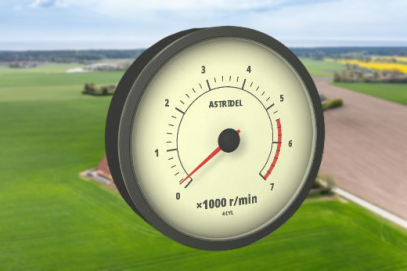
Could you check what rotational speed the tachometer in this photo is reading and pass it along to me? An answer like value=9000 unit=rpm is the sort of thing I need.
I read value=200 unit=rpm
